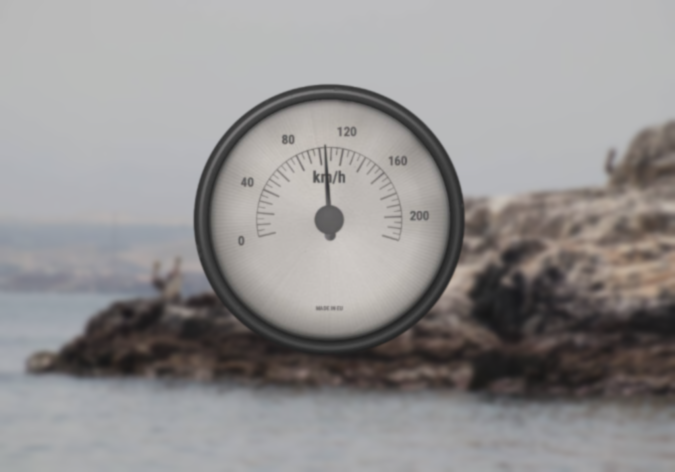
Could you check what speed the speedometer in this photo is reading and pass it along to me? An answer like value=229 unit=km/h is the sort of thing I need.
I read value=105 unit=km/h
